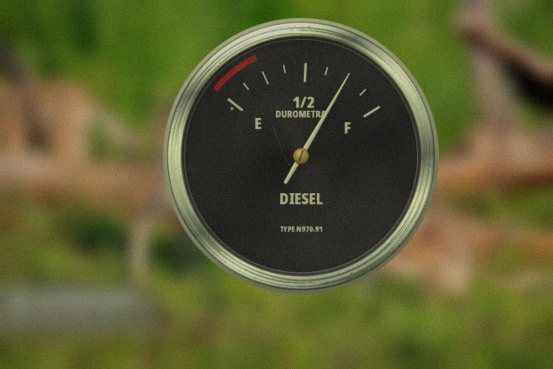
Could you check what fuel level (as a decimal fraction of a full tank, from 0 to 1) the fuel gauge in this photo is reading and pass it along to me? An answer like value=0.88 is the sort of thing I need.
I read value=0.75
